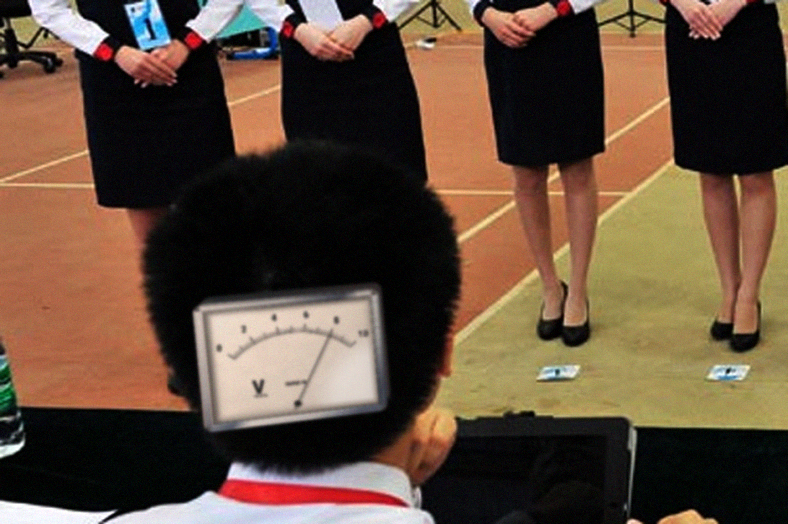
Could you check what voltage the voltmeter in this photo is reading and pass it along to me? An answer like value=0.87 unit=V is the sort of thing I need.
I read value=8 unit=V
